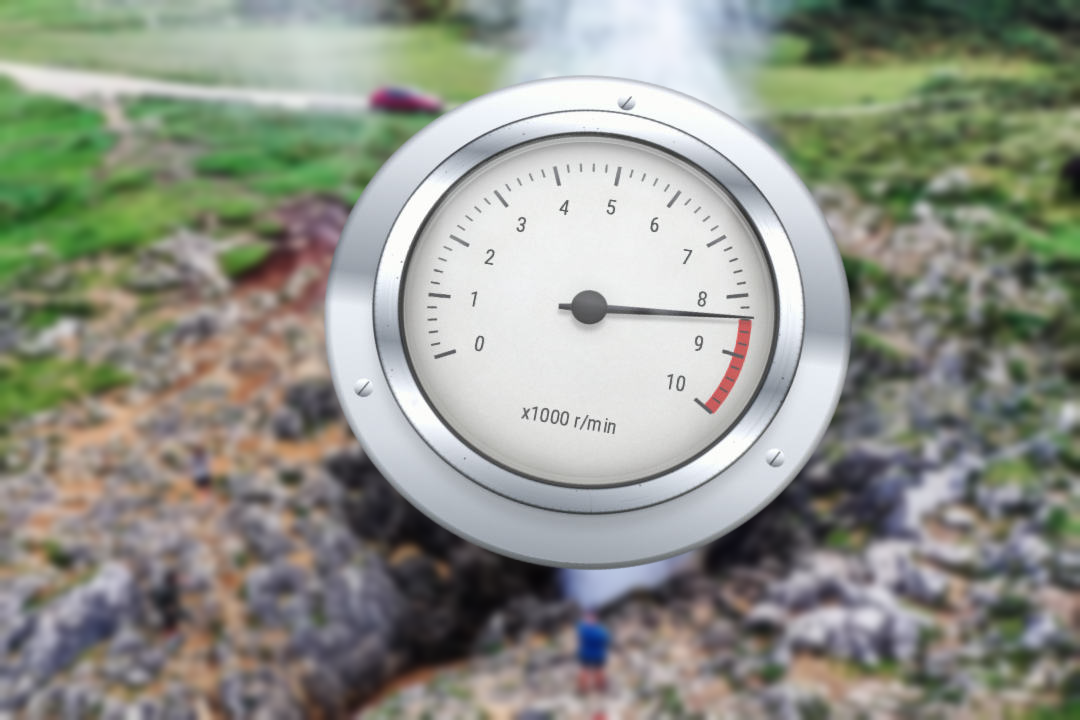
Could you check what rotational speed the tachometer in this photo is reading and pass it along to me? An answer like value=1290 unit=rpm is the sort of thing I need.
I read value=8400 unit=rpm
